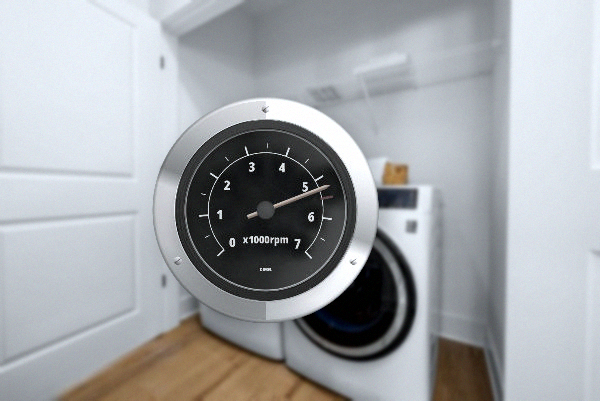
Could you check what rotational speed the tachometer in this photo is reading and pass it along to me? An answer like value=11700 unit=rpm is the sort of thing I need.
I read value=5250 unit=rpm
